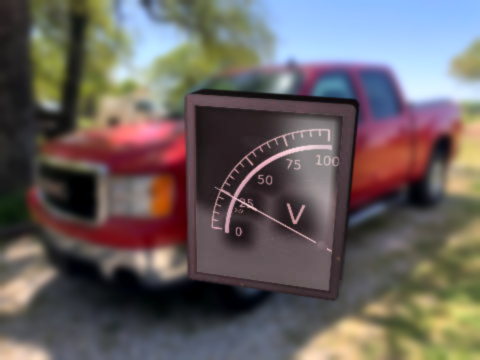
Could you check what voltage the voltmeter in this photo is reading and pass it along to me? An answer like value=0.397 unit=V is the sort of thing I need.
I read value=25 unit=V
